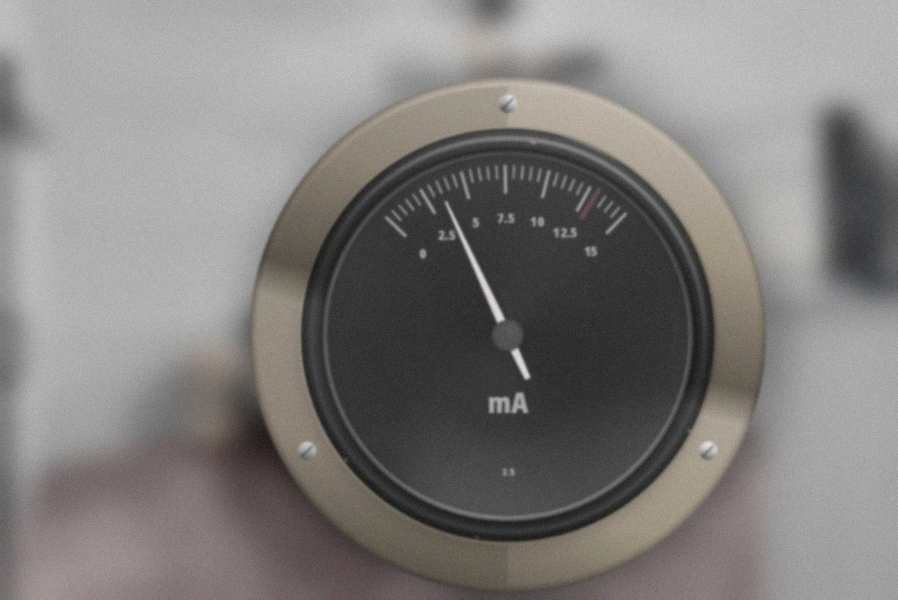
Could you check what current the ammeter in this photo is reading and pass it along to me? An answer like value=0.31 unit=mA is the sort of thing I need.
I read value=3.5 unit=mA
